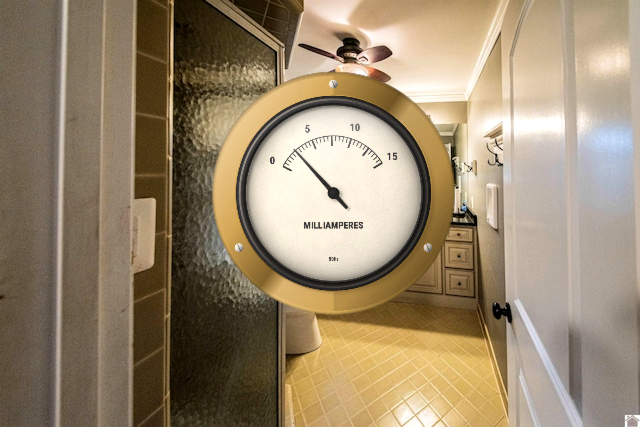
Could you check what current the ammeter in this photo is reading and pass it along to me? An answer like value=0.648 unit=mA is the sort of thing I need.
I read value=2.5 unit=mA
